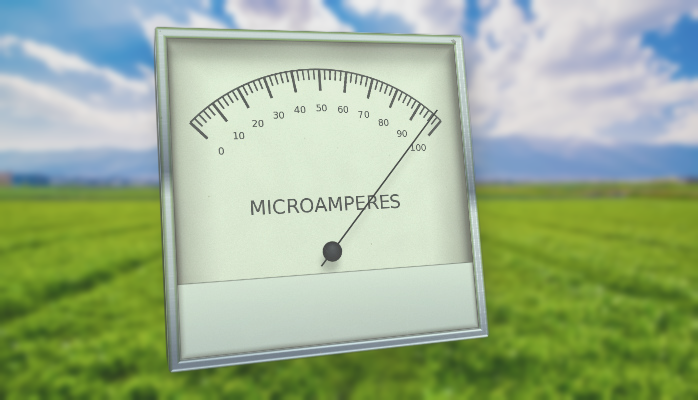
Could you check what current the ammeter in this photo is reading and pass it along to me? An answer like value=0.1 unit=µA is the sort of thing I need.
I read value=96 unit=µA
